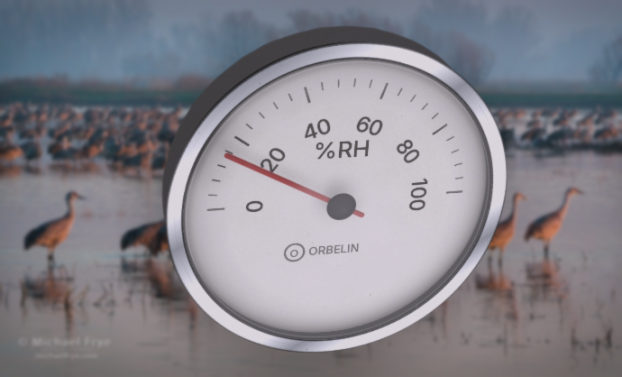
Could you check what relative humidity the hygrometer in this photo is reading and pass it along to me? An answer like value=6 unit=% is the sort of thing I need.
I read value=16 unit=%
